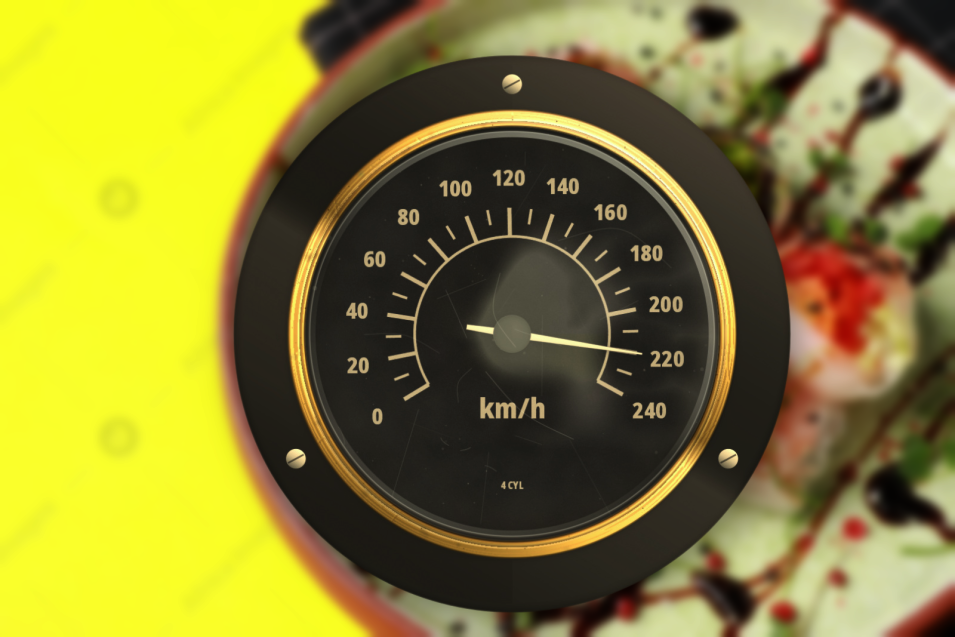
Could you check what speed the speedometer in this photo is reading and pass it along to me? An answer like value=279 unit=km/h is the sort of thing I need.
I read value=220 unit=km/h
